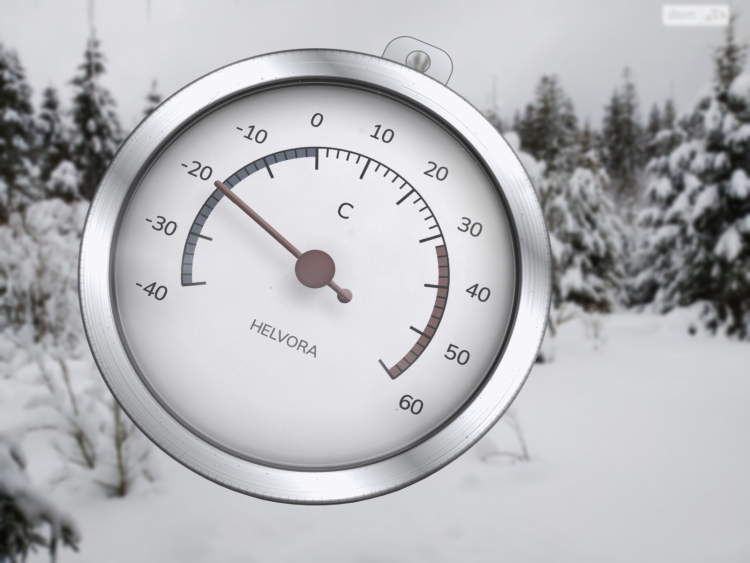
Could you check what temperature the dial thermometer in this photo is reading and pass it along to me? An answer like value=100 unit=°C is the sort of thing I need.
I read value=-20 unit=°C
